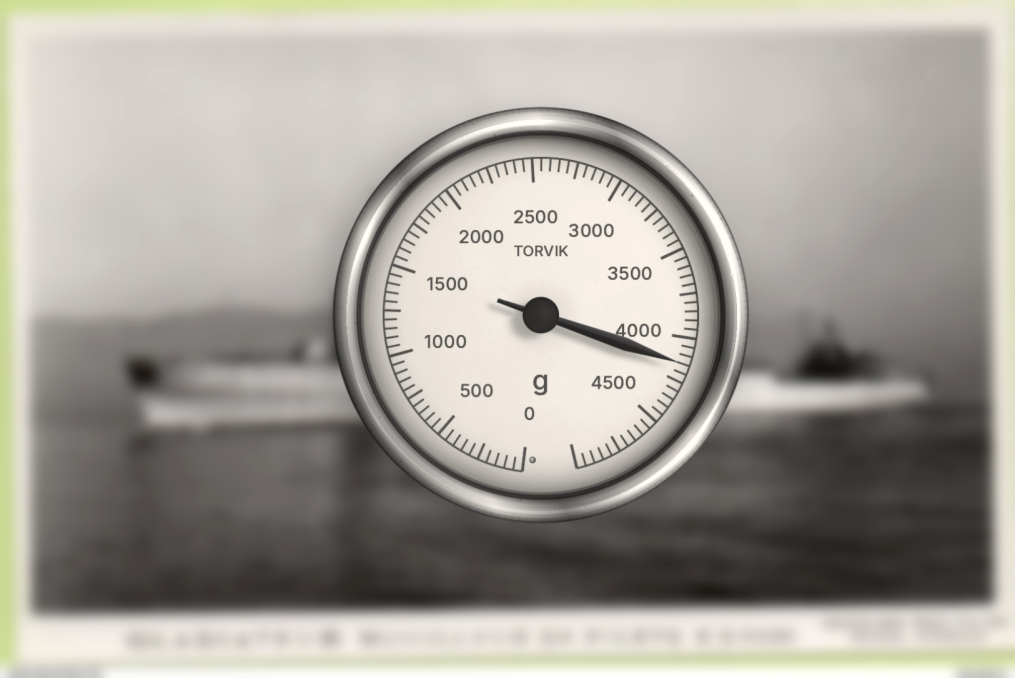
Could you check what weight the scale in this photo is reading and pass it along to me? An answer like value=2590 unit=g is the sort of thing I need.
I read value=4150 unit=g
